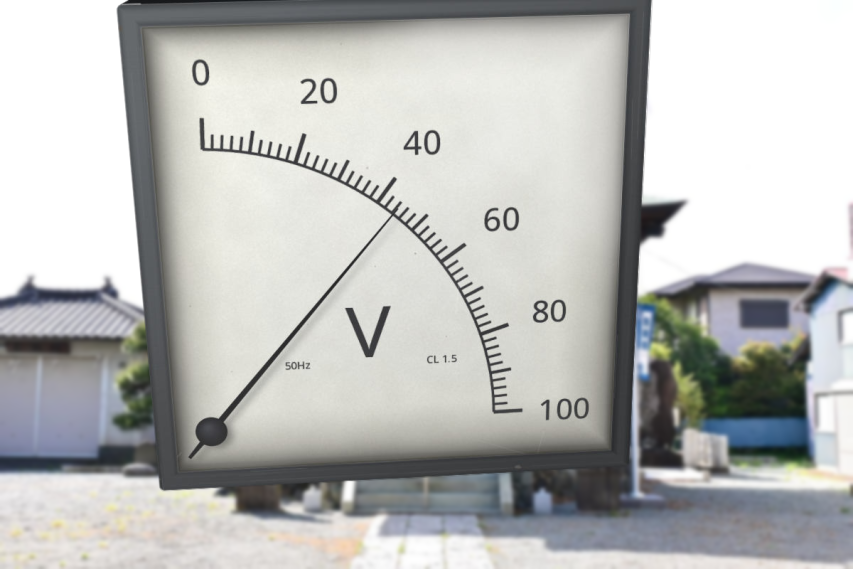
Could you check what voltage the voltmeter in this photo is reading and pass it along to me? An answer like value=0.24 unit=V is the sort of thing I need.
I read value=44 unit=V
